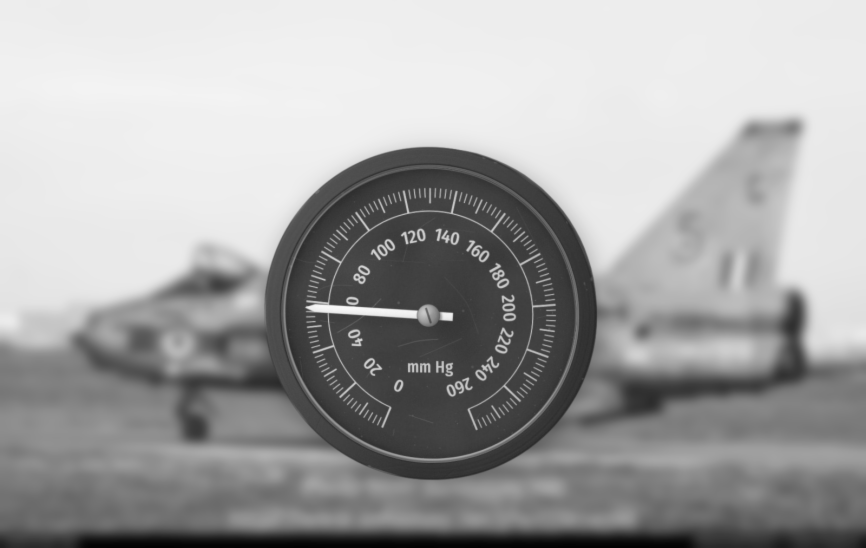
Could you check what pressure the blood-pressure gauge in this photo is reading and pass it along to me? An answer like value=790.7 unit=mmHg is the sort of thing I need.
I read value=58 unit=mmHg
